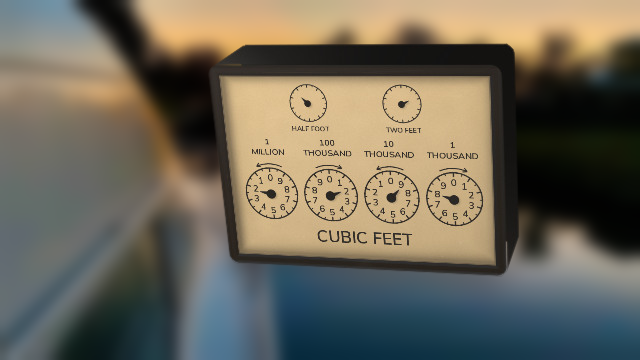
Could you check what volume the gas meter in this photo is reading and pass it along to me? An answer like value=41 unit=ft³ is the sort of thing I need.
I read value=218800 unit=ft³
